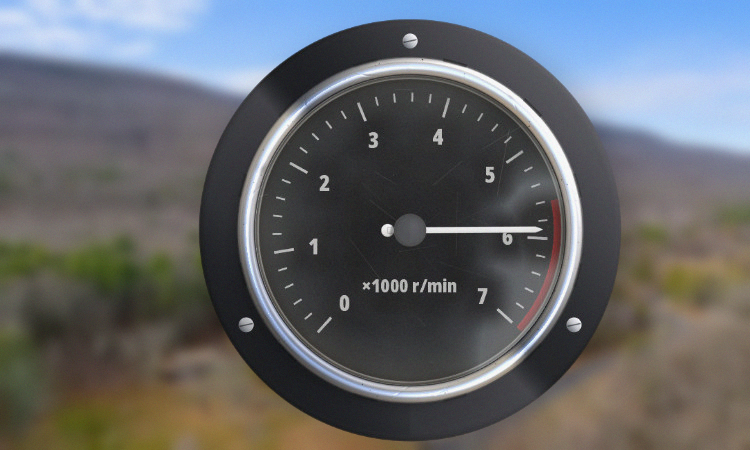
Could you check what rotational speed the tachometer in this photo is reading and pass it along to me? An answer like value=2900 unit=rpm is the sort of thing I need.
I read value=5900 unit=rpm
